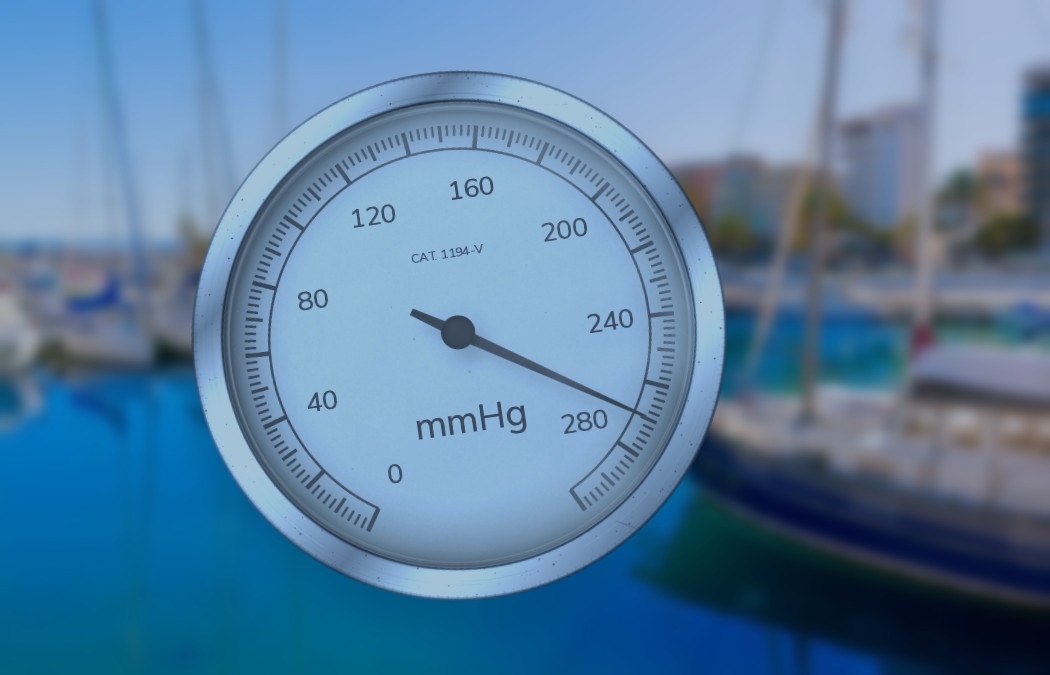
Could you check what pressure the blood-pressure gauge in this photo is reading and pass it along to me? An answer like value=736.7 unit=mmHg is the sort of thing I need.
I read value=270 unit=mmHg
